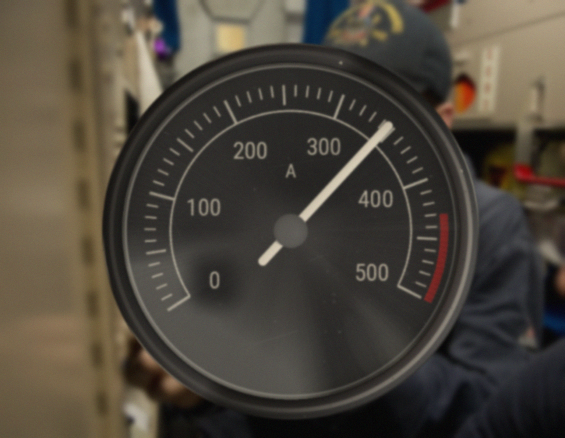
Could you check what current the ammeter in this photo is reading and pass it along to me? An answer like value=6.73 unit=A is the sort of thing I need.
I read value=345 unit=A
